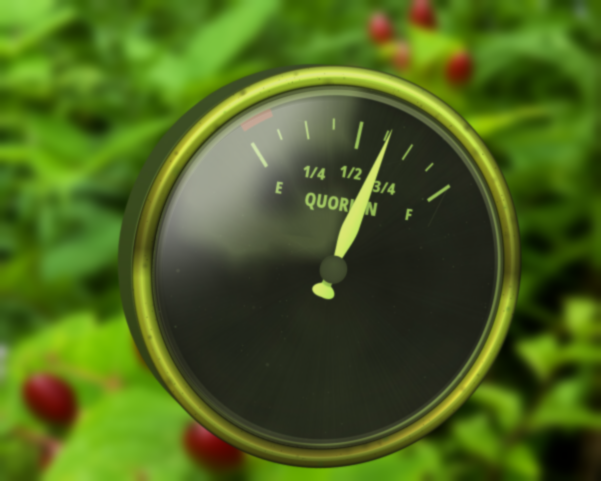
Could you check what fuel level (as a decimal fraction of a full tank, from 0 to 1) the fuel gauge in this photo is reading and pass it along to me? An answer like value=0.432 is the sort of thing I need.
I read value=0.625
